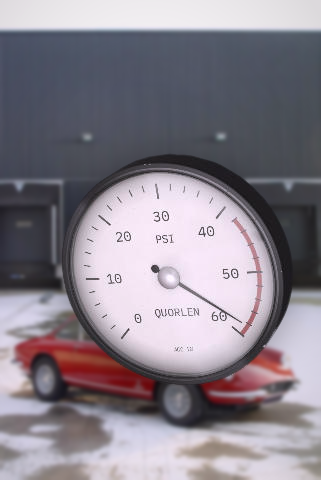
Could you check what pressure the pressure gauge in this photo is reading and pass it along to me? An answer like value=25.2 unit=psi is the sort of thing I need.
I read value=58 unit=psi
